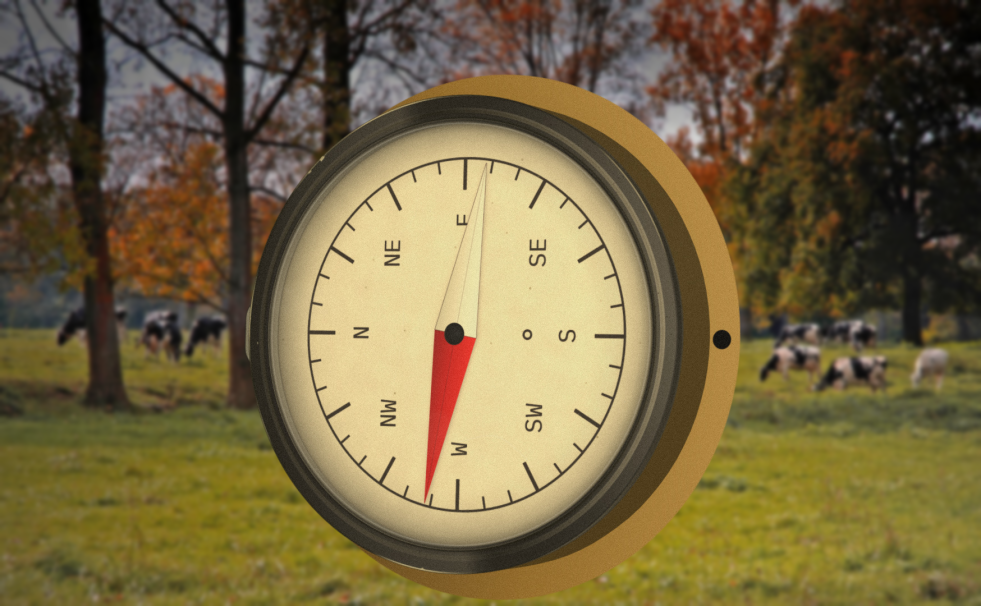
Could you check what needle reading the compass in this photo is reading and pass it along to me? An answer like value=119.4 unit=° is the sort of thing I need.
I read value=280 unit=°
